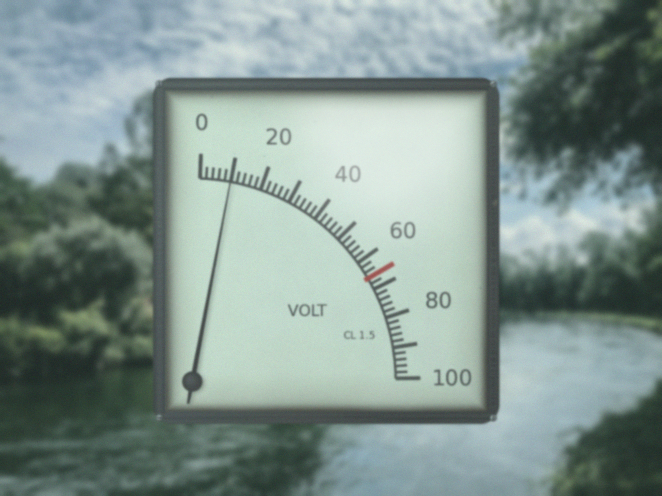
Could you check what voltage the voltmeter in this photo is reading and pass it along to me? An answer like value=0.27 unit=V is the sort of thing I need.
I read value=10 unit=V
